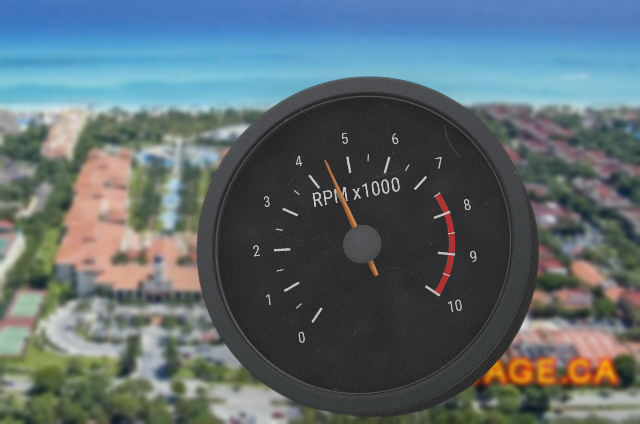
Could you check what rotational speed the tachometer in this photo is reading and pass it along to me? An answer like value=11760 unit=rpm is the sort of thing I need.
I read value=4500 unit=rpm
